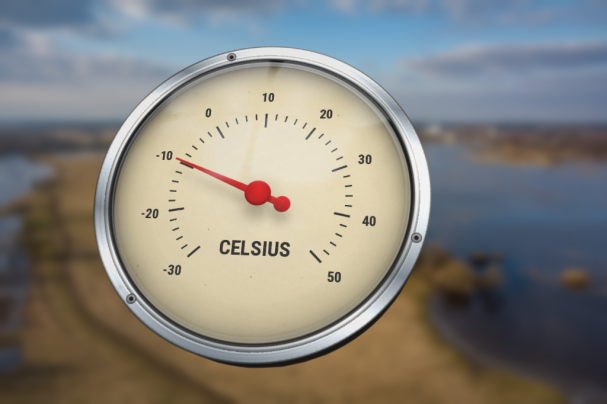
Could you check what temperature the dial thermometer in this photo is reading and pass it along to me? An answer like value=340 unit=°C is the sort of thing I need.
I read value=-10 unit=°C
